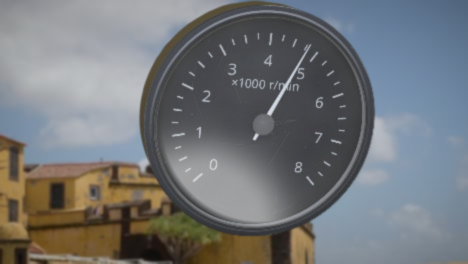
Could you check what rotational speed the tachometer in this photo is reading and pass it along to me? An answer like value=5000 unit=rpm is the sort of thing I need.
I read value=4750 unit=rpm
